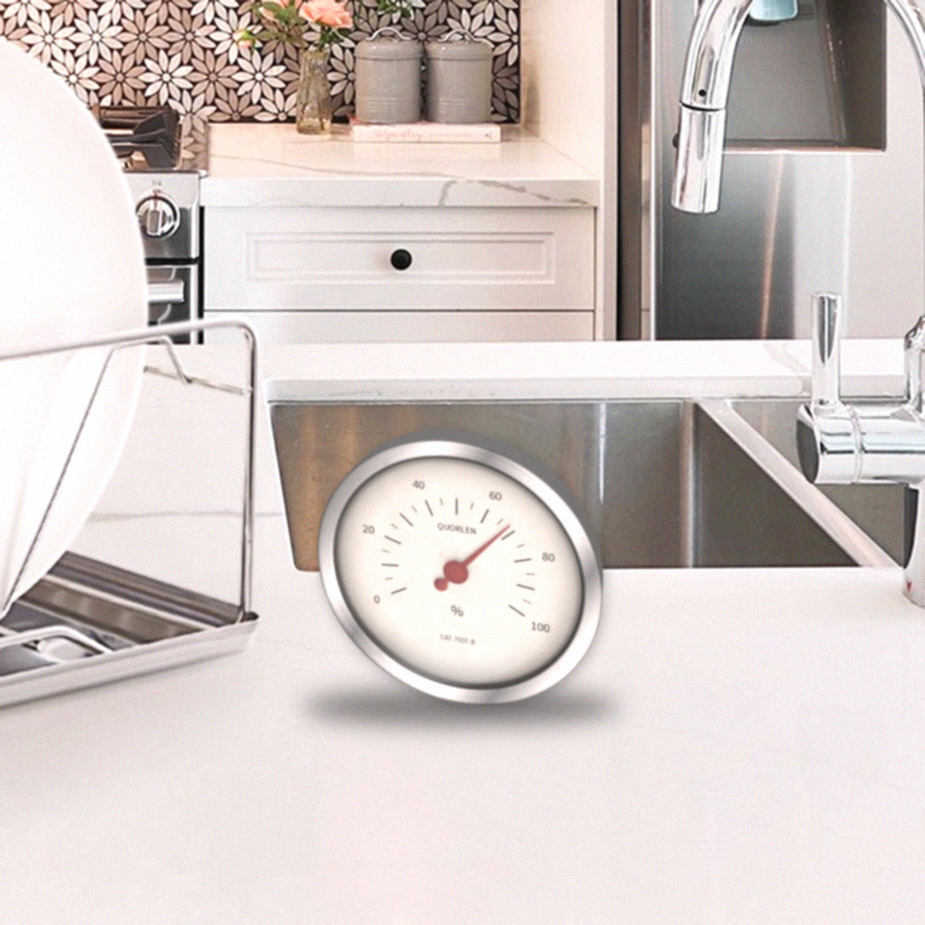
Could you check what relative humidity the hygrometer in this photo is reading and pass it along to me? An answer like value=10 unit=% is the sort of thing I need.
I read value=67.5 unit=%
